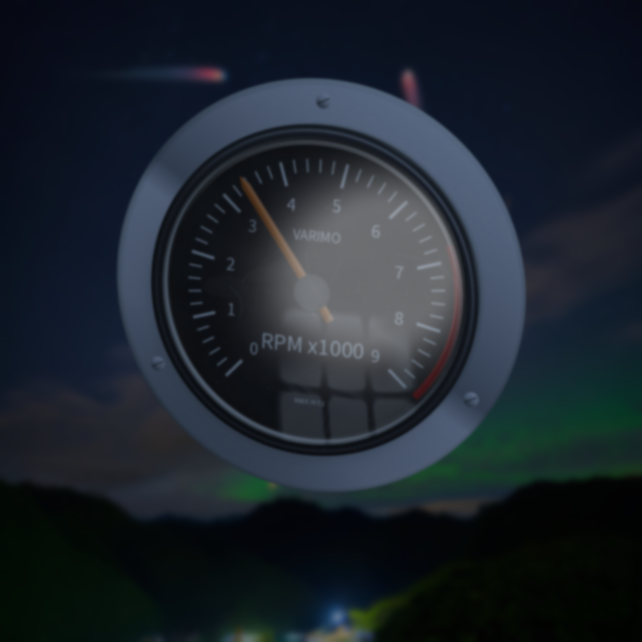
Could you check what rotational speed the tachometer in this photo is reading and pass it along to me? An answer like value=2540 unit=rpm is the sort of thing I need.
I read value=3400 unit=rpm
